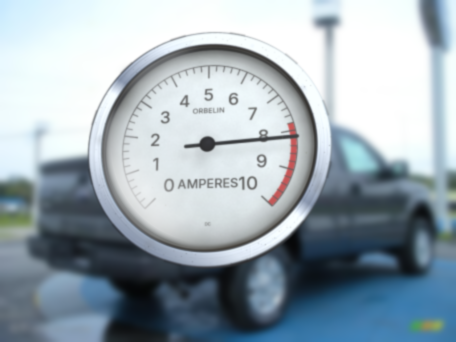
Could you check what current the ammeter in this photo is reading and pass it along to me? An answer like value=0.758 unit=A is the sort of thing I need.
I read value=8.2 unit=A
